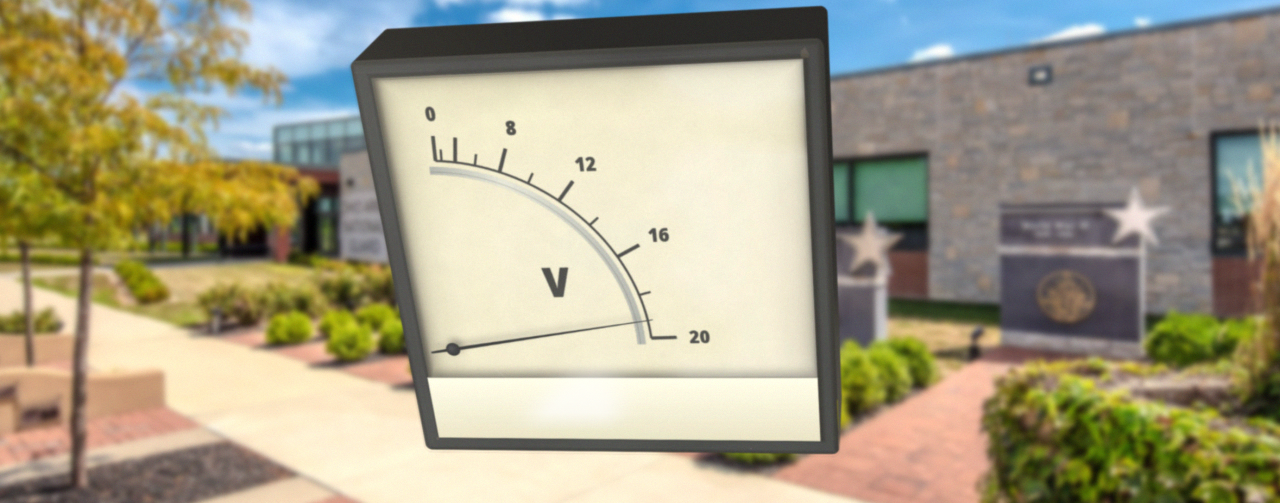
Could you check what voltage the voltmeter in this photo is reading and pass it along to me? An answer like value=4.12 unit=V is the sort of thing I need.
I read value=19 unit=V
